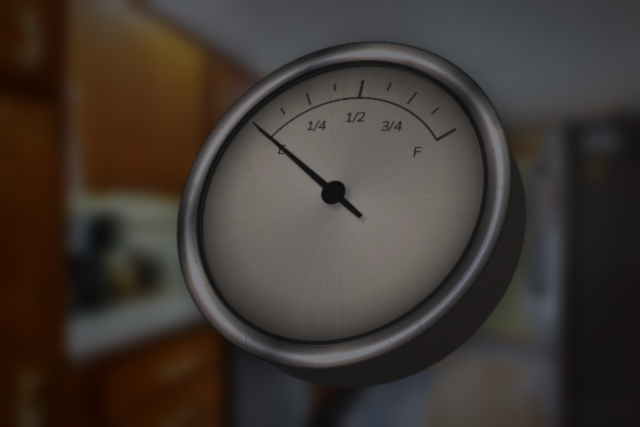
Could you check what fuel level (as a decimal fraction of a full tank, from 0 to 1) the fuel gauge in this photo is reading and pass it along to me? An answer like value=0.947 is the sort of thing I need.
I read value=0
